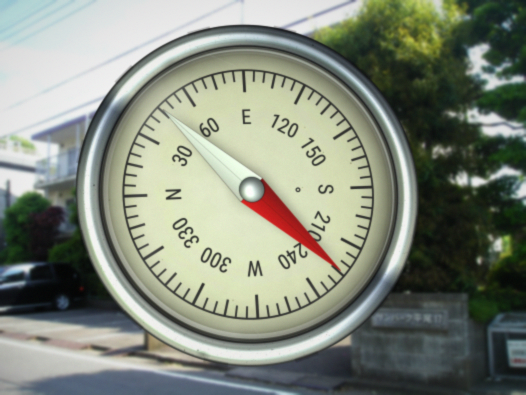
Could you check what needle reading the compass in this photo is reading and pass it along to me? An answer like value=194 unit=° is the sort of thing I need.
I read value=225 unit=°
